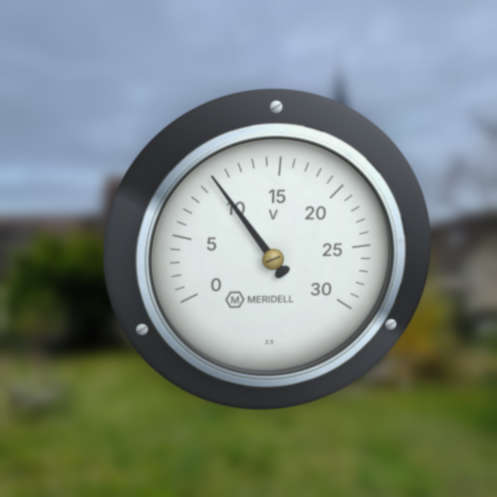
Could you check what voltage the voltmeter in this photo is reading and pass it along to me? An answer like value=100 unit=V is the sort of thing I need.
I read value=10 unit=V
